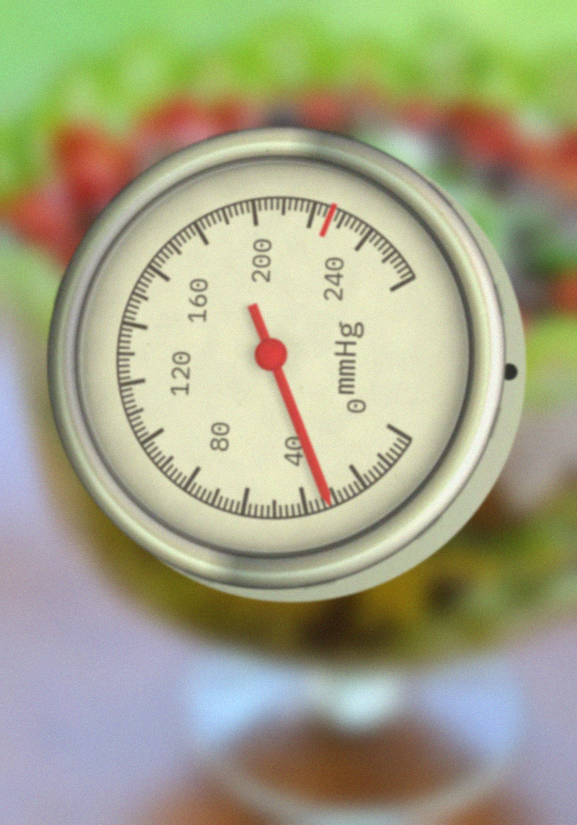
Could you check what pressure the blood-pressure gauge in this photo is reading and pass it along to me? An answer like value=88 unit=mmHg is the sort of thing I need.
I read value=32 unit=mmHg
